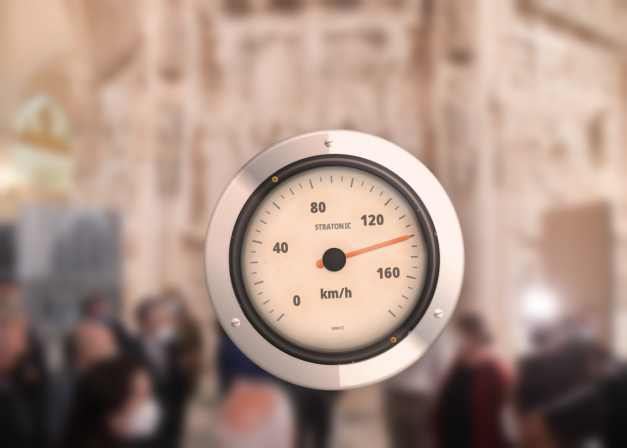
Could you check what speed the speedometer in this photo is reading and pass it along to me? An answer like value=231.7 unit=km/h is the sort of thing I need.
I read value=140 unit=km/h
